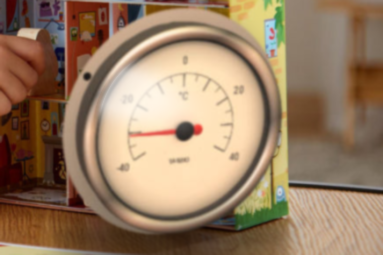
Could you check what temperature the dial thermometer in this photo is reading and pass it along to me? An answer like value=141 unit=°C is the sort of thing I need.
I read value=-30 unit=°C
